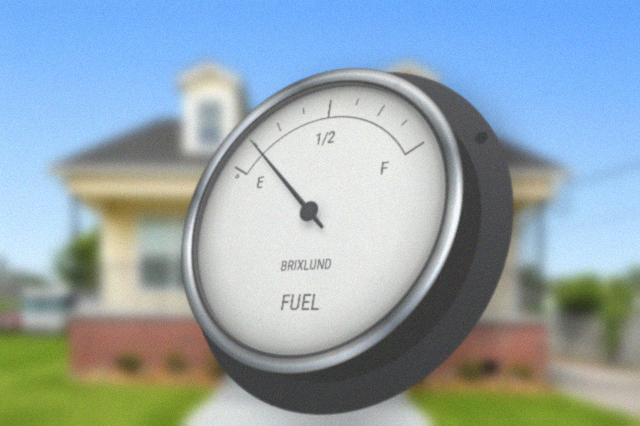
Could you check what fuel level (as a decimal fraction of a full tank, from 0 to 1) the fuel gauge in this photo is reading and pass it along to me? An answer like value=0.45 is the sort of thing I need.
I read value=0.125
